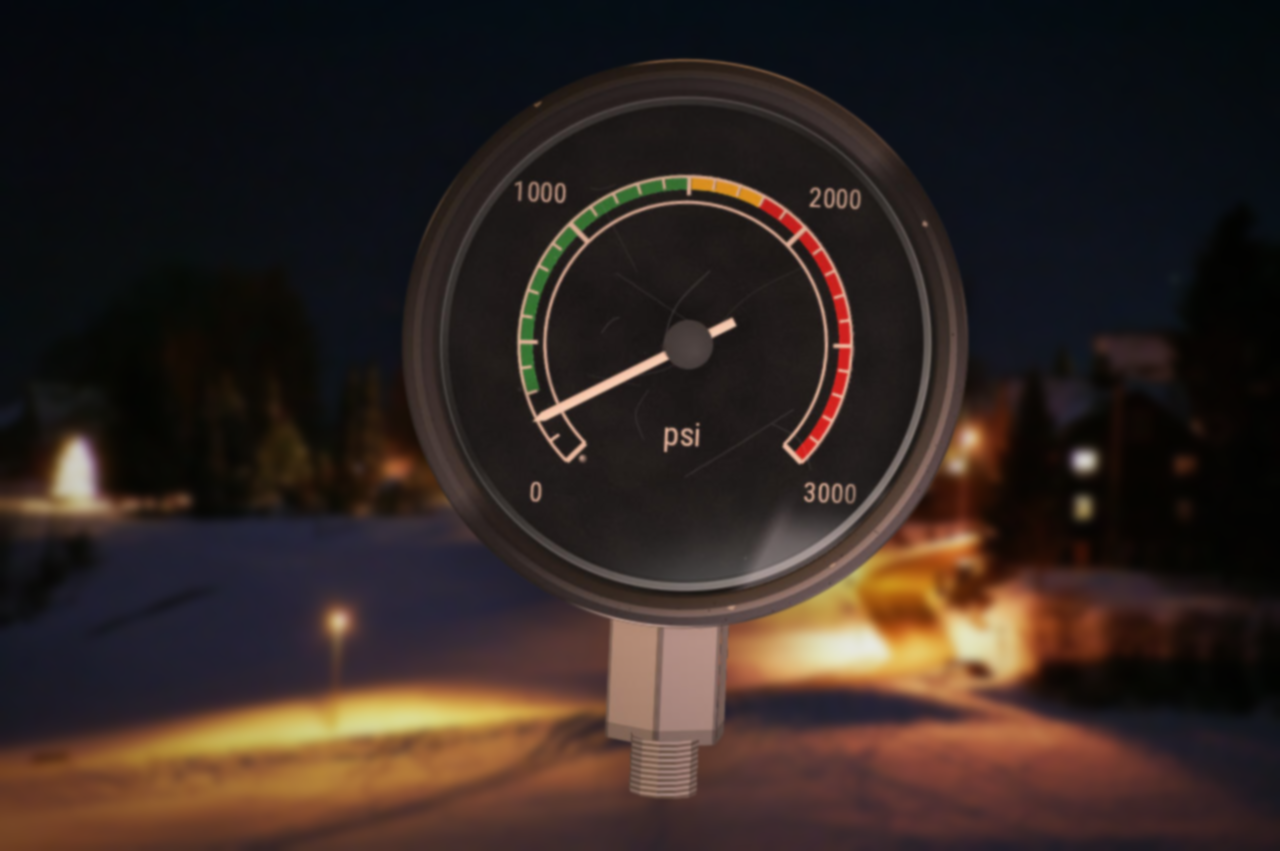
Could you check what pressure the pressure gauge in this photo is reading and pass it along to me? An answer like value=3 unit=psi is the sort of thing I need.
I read value=200 unit=psi
